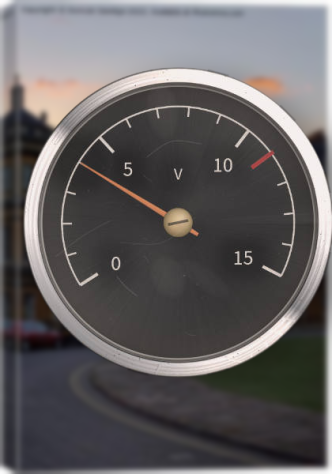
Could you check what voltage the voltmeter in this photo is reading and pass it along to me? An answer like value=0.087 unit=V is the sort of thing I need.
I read value=4 unit=V
